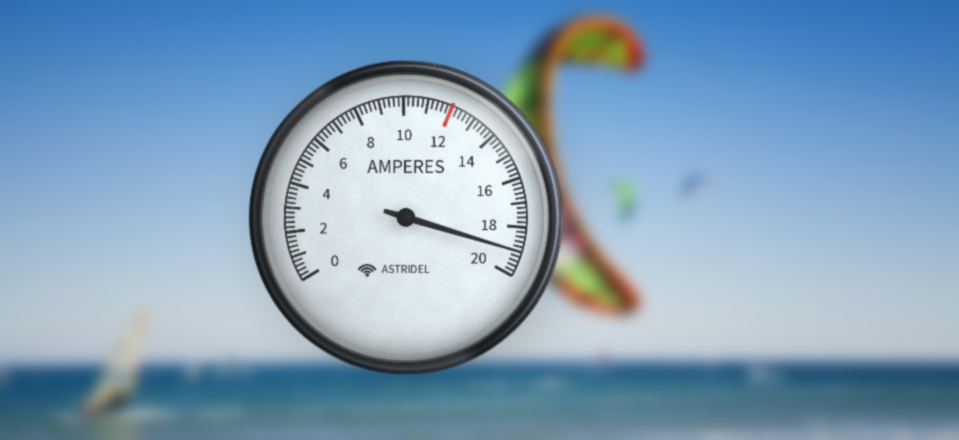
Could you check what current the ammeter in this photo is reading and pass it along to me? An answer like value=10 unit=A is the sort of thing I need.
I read value=19 unit=A
